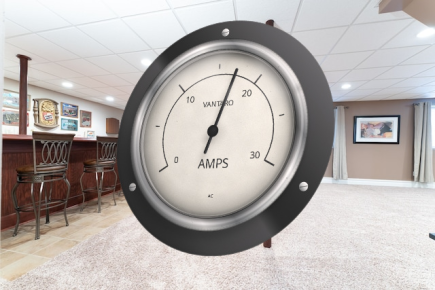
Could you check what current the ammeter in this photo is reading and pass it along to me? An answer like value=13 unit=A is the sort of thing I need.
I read value=17.5 unit=A
